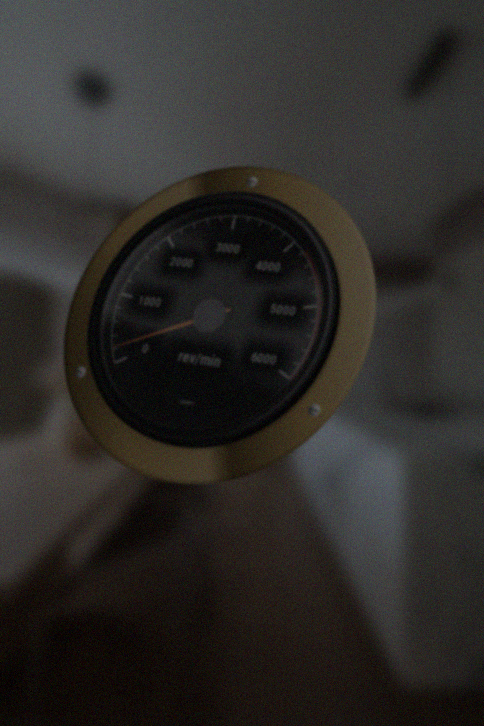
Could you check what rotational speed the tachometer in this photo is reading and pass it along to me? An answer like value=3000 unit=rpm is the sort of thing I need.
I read value=200 unit=rpm
